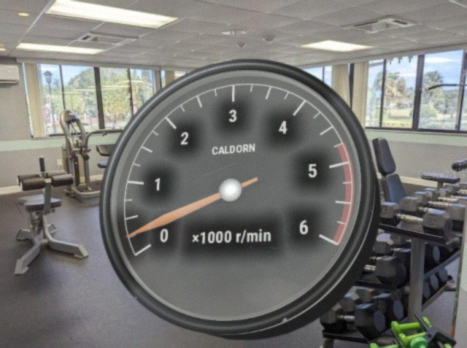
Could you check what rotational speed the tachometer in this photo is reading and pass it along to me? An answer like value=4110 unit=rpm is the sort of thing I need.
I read value=250 unit=rpm
